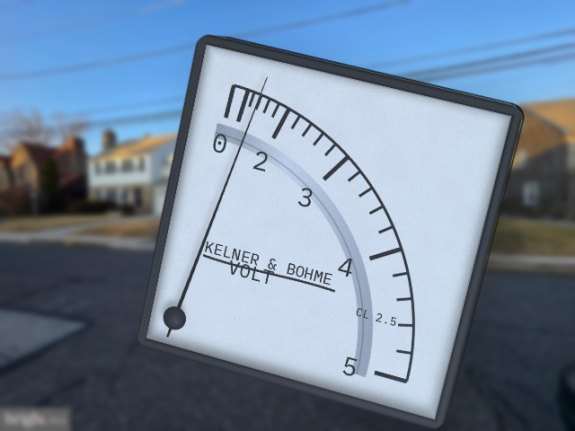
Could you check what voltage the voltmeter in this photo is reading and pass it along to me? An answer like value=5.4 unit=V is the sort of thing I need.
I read value=1.4 unit=V
